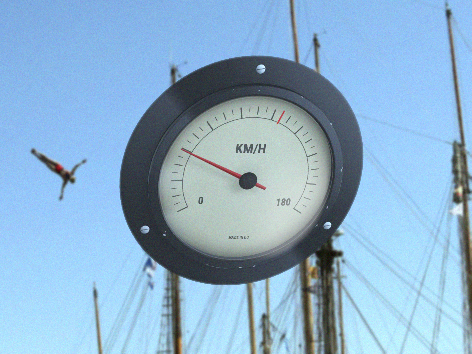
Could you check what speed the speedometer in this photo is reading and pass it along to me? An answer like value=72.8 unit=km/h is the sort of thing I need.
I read value=40 unit=km/h
